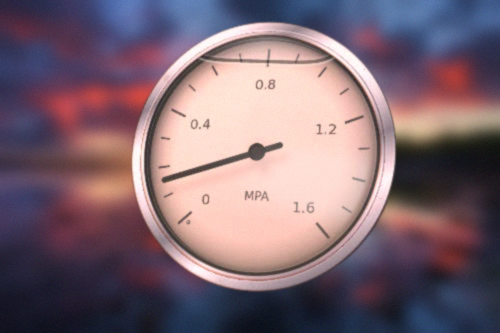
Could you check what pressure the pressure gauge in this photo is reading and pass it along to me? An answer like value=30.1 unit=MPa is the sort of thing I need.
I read value=0.15 unit=MPa
